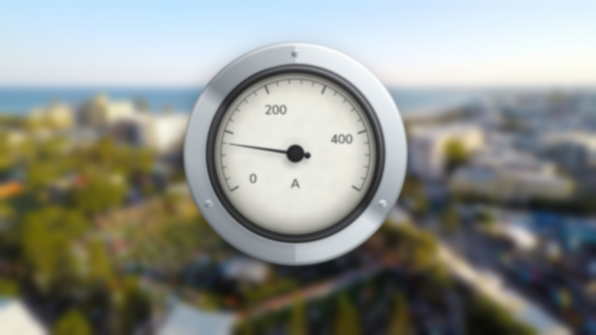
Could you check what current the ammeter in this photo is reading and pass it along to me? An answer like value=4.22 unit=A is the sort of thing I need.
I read value=80 unit=A
